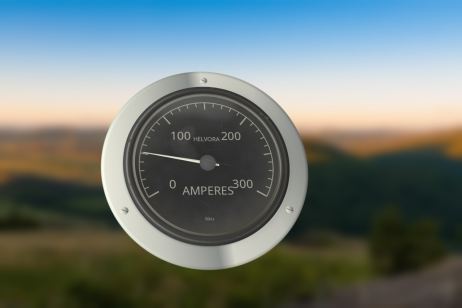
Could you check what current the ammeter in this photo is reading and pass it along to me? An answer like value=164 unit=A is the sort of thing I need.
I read value=50 unit=A
